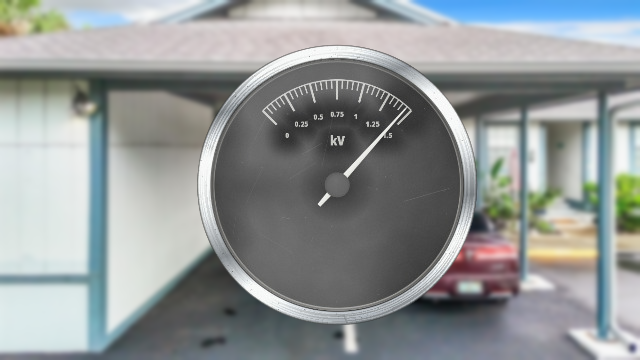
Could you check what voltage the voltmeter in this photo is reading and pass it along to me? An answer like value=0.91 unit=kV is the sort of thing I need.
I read value=1.45 unit=kV
